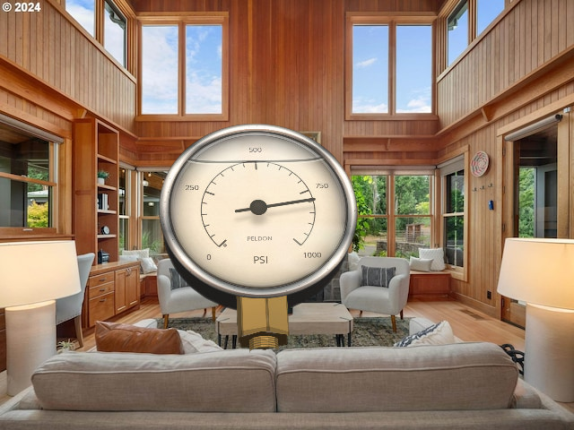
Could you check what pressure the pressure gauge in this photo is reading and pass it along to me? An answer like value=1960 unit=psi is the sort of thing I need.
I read value=800 unit=psi
